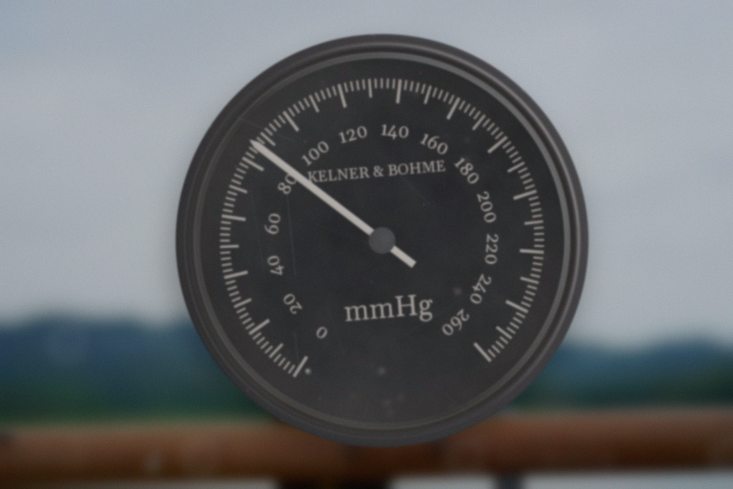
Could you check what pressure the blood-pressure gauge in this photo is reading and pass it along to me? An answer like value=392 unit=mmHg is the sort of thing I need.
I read value=86 unit=mmHg
